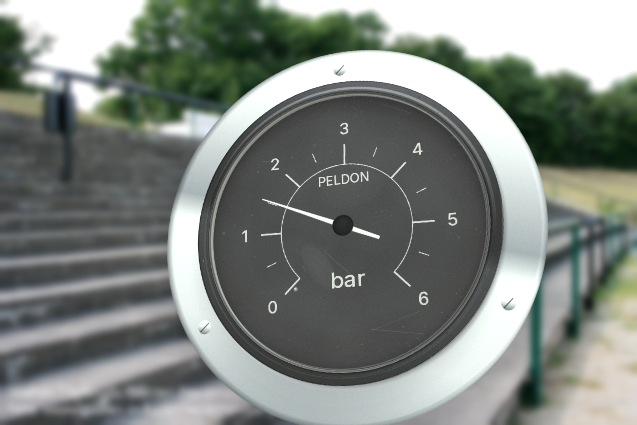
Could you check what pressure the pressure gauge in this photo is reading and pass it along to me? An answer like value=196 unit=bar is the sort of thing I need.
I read value=1.5 unit=bar
